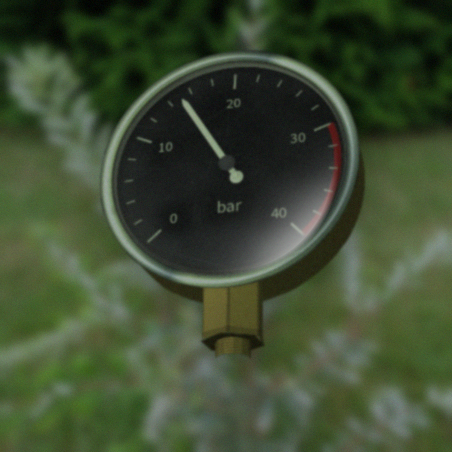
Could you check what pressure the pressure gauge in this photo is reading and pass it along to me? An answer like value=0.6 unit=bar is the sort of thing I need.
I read value=15 unit=bar
